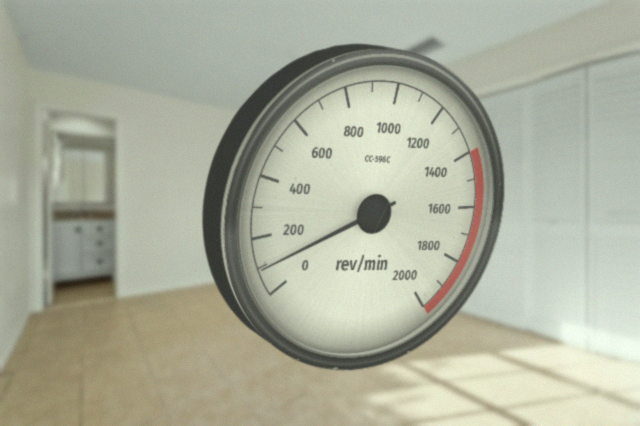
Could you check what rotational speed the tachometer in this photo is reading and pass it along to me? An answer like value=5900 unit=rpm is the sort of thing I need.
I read value=100 unit=rpm
